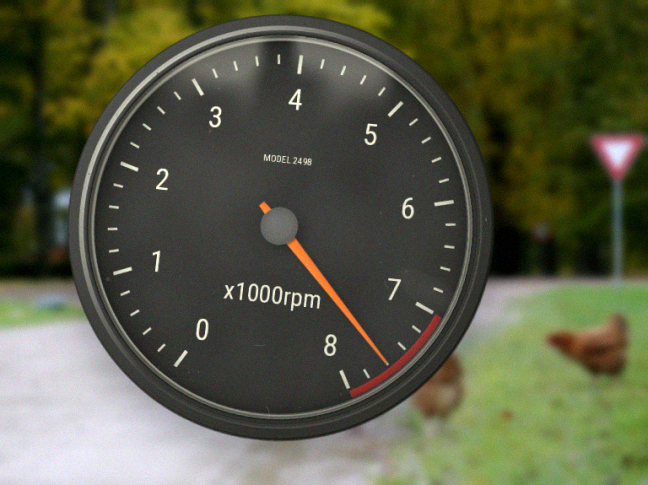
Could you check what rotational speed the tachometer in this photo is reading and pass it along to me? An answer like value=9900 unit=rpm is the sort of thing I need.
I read value=7600 unit=rpm
